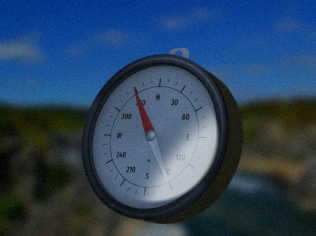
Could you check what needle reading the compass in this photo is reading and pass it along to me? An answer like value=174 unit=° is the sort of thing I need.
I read value=330 unit=°
